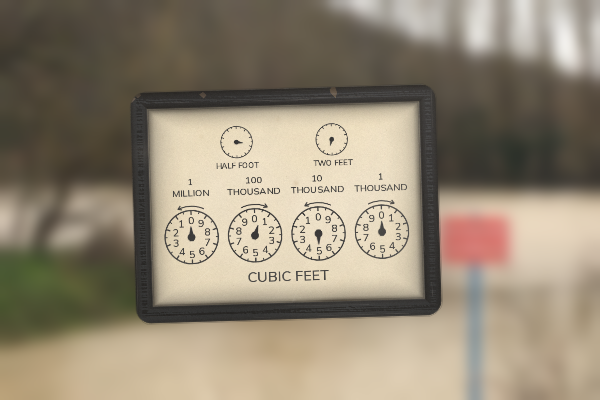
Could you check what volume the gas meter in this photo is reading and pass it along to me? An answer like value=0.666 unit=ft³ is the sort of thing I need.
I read value=5000 unit=ft³
